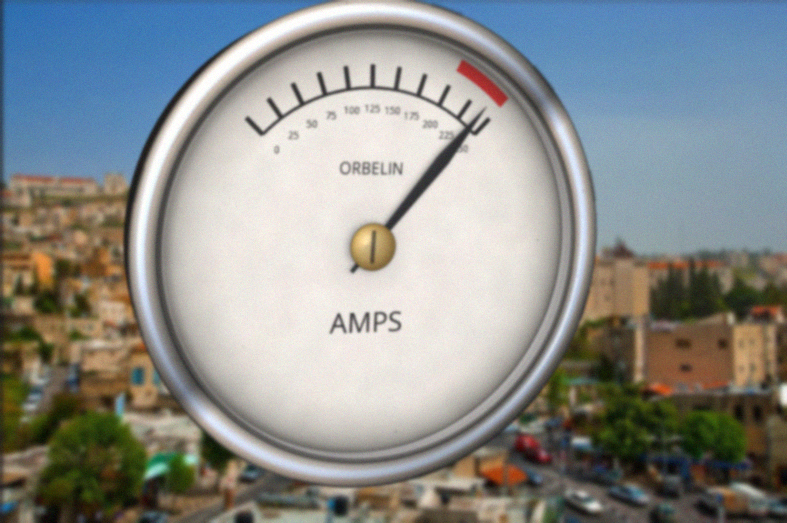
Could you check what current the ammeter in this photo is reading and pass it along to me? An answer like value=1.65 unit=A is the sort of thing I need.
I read value=237.5 unit=A
